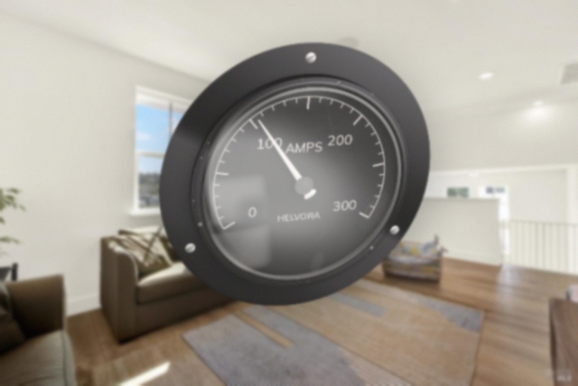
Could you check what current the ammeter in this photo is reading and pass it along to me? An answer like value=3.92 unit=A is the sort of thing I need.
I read value=105 unit=A
